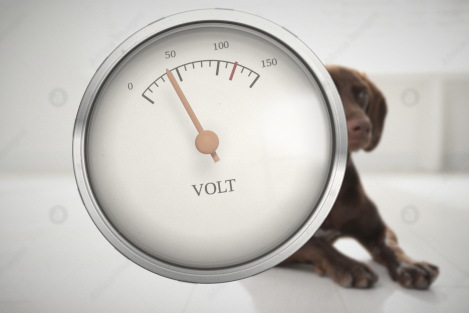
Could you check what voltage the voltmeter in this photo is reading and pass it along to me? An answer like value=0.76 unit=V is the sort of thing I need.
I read value=40 unit=V
